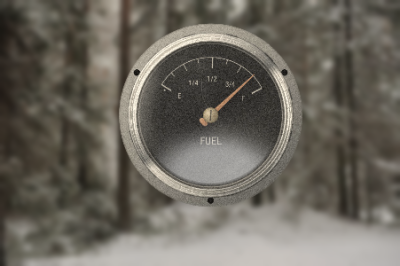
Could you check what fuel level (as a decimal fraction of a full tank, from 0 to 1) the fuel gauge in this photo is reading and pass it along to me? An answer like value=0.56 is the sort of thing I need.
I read value=0.875
